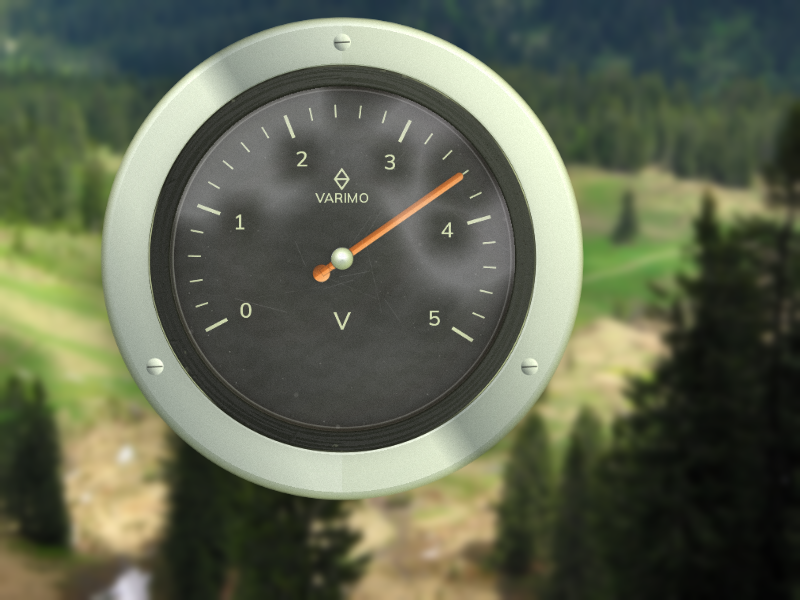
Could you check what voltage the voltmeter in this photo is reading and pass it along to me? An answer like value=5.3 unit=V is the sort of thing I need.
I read value=3.6 unit=V
